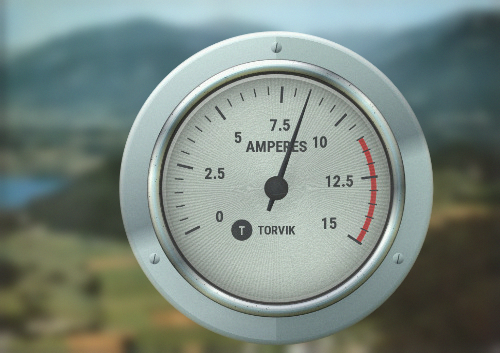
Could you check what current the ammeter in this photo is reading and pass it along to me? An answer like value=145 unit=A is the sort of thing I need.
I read value=8.5 unit=A
